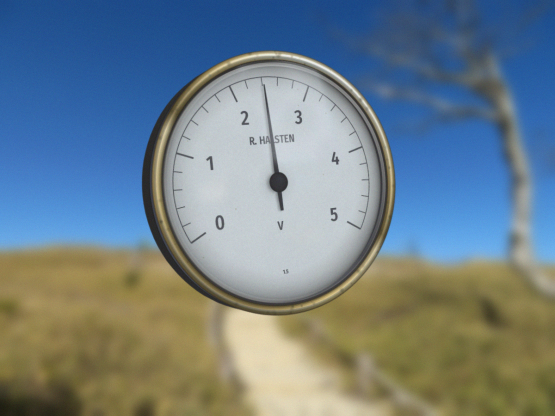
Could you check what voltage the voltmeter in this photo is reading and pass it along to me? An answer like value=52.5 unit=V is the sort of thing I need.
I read value=2.4 unit=V
